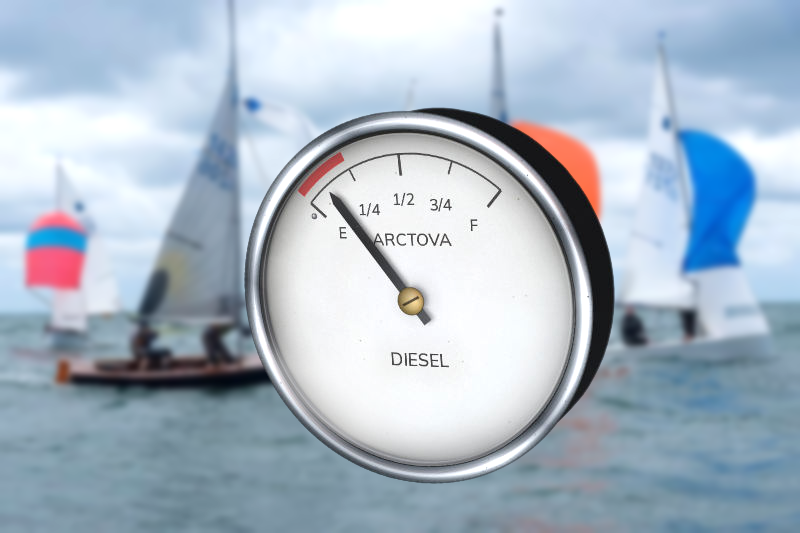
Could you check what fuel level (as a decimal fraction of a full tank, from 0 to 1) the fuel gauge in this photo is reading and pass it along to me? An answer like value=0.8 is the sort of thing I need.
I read value=0.125
